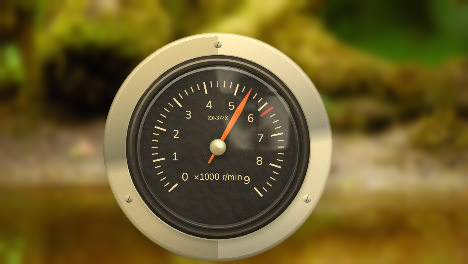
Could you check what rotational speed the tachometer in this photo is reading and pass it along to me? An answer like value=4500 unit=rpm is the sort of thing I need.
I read value=5400 unit=rpm
